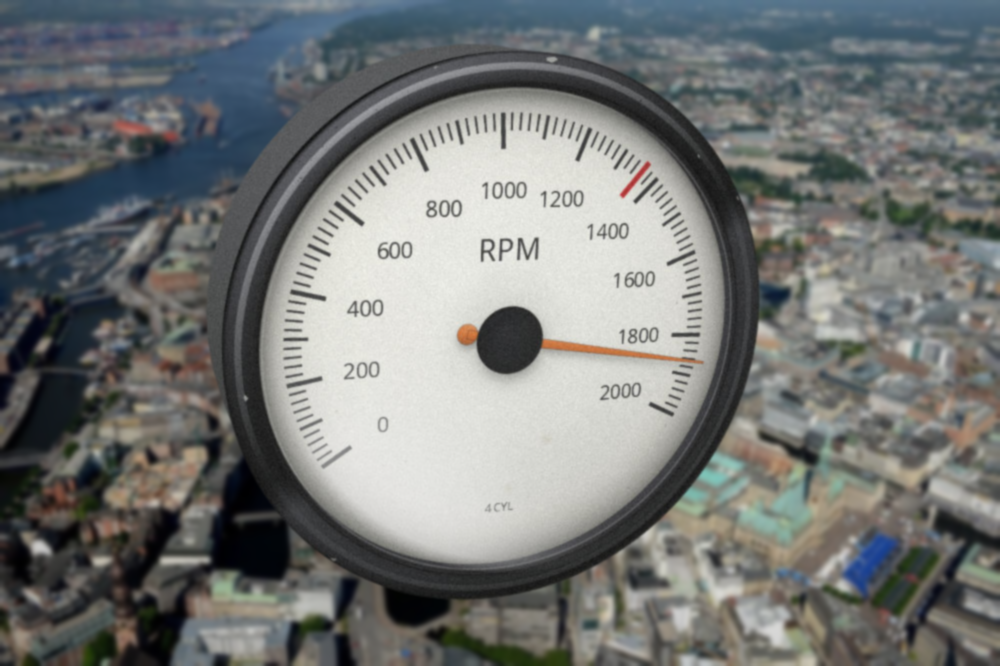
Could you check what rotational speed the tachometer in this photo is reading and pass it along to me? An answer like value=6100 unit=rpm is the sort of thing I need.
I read value=1860 unit=rpm
